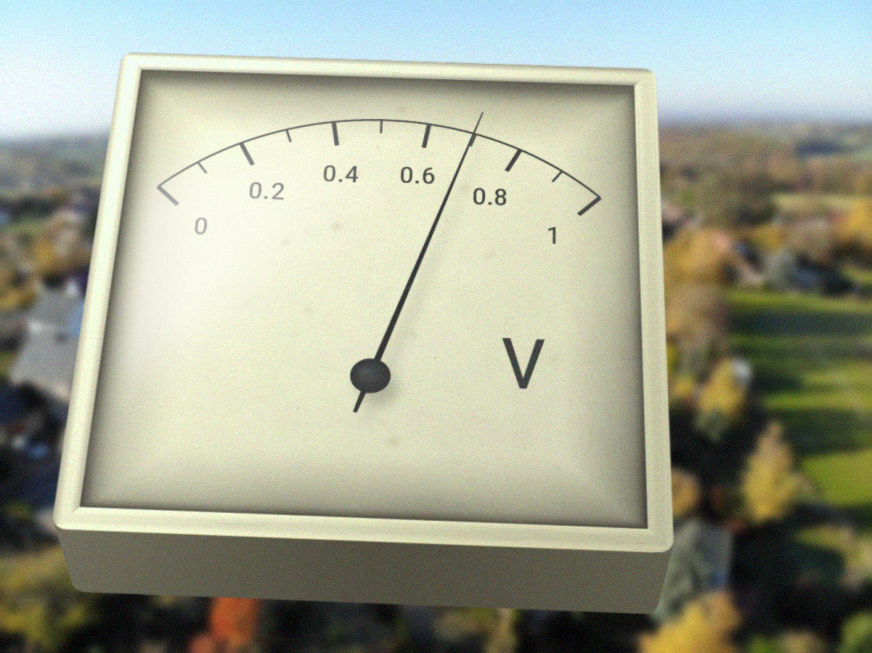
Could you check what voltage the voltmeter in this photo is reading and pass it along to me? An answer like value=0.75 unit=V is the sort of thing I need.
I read value=0.7 unit=V
